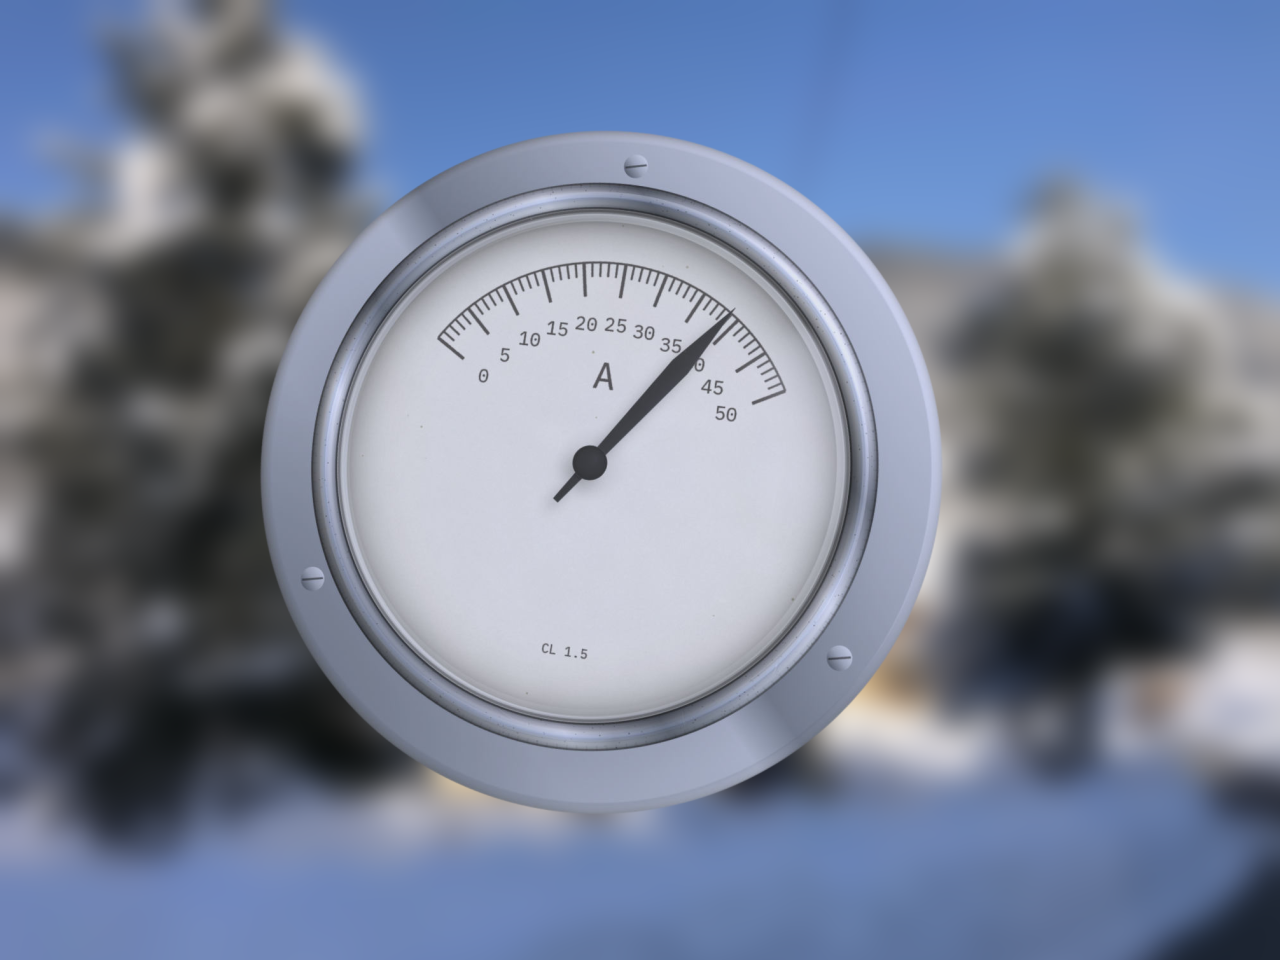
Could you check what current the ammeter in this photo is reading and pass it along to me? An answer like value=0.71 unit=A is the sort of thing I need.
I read value=39 unit=A
